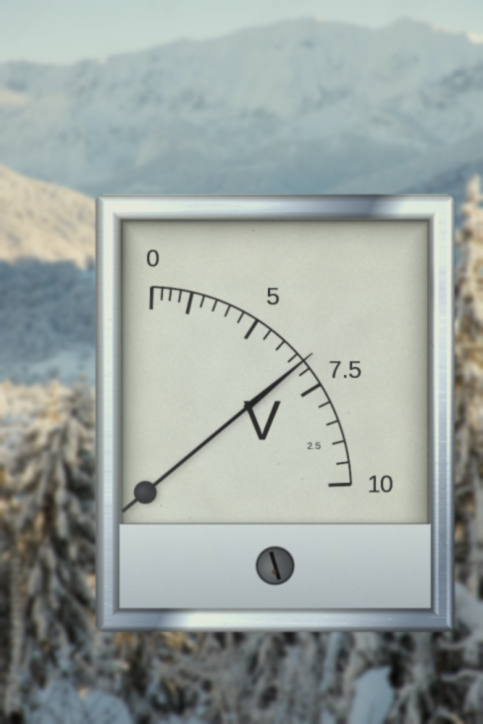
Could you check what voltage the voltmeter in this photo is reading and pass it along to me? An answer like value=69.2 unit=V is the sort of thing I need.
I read value=6.75 unit=V
